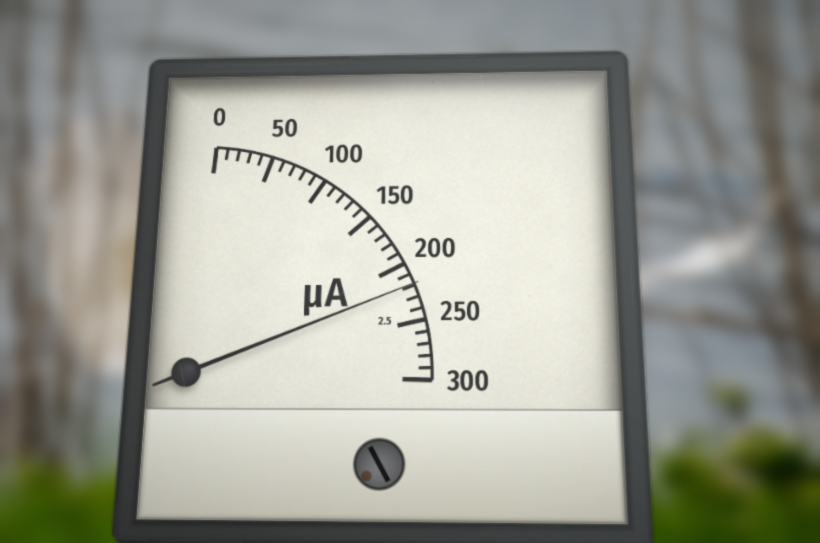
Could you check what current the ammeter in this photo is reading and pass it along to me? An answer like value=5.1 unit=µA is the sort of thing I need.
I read value=220 unit=µA
